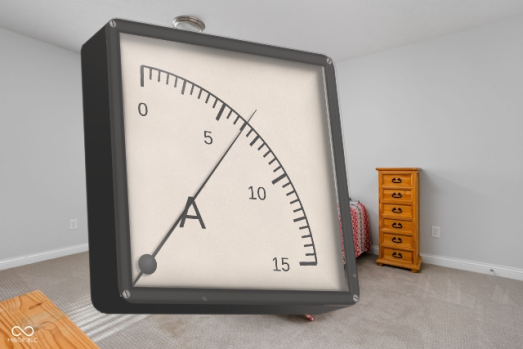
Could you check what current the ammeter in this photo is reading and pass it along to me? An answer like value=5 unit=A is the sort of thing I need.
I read value=6.5 unit=A
